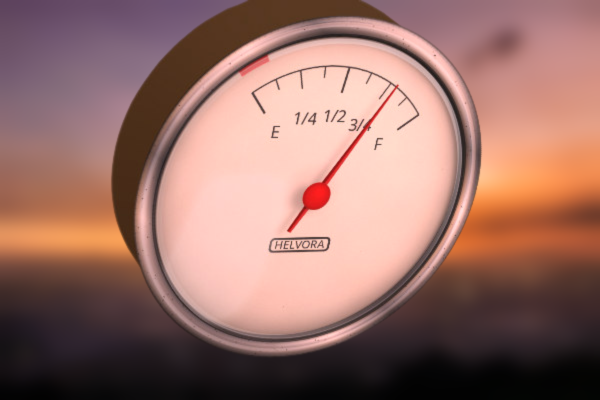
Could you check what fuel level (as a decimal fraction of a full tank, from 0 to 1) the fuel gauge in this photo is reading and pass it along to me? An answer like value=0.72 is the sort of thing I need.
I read value=0.75
